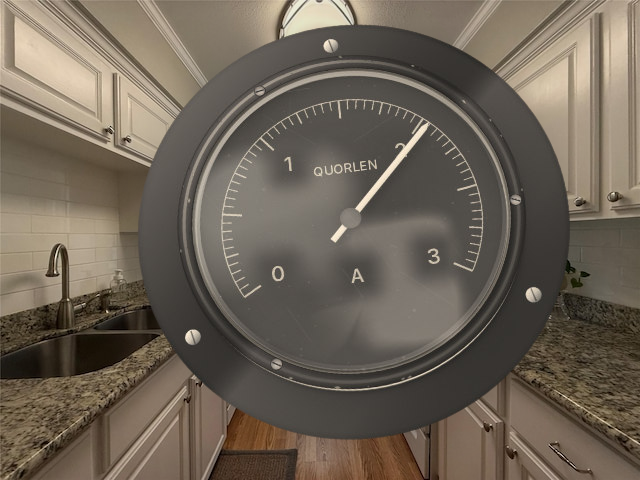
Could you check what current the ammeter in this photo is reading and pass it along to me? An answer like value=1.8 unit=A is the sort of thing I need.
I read value=2.05 unit=A
